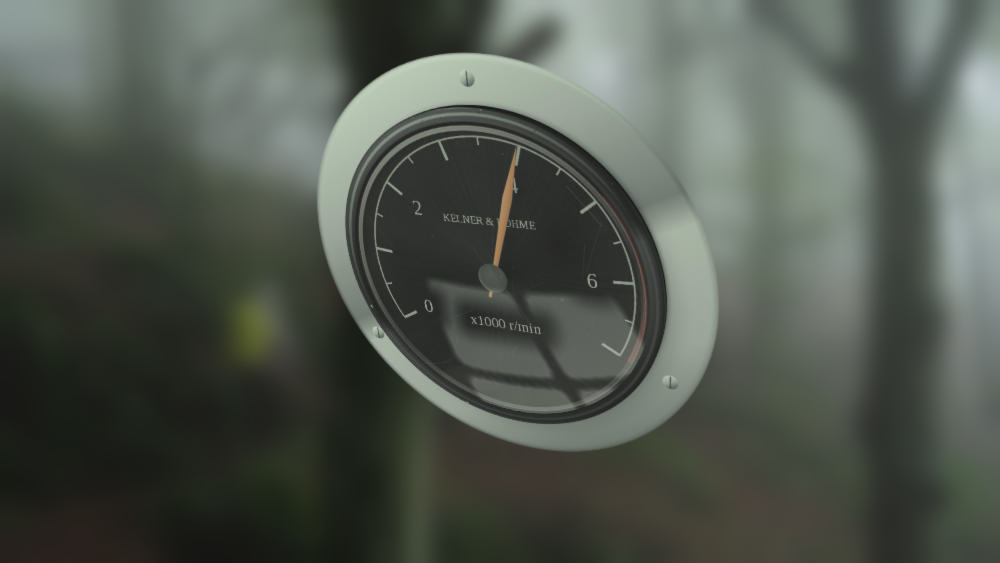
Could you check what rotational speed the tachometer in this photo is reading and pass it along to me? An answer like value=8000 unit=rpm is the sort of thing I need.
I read value=4000 unit=rpm
